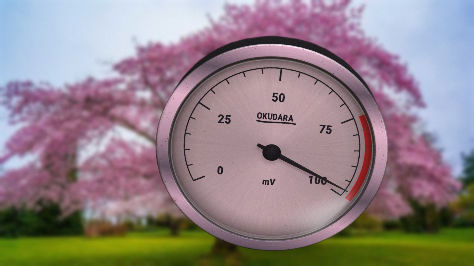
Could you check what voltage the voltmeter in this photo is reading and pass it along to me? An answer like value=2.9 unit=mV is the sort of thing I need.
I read value=97.5 unit=mV
